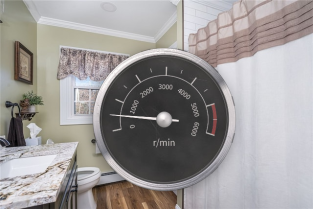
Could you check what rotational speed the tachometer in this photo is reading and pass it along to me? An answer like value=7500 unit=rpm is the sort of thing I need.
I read value=500 unit=rpm
